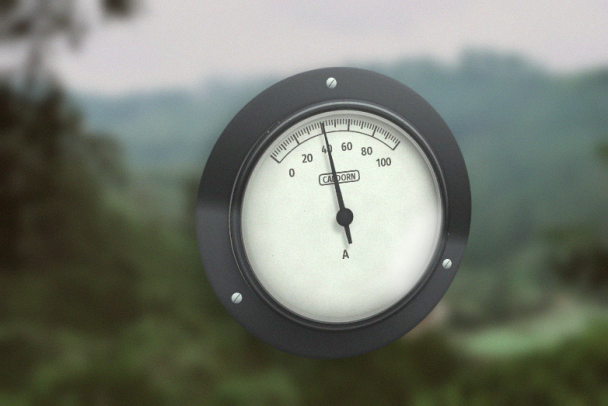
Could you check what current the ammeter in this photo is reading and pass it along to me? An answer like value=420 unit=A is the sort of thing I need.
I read value=40 unit=A
